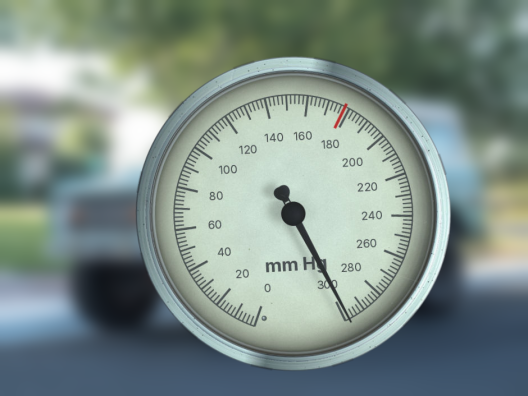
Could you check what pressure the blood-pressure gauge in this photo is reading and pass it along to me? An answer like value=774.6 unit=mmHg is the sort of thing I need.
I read value=298 unit=mmHg
